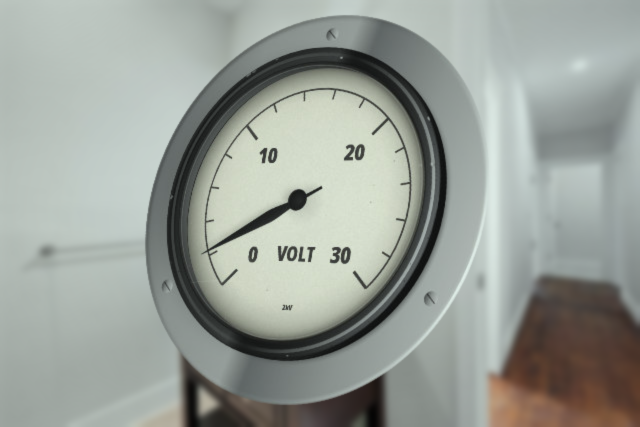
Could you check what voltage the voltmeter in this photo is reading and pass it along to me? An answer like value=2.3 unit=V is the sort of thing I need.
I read value=2 unit=V
